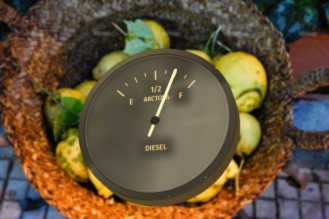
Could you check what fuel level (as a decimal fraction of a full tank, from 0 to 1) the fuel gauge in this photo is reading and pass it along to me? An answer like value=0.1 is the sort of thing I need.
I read value=0.75
